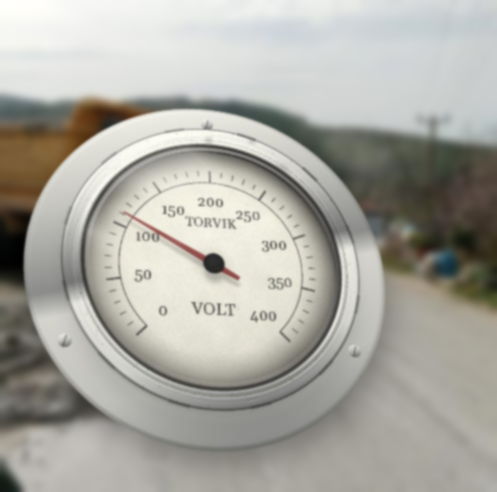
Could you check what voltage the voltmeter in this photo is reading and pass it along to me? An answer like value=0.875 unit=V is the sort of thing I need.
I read value=110 unit=V
